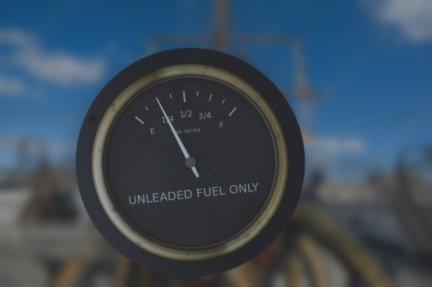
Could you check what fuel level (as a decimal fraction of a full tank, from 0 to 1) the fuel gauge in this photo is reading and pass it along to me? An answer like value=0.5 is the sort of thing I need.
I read value=0.25
